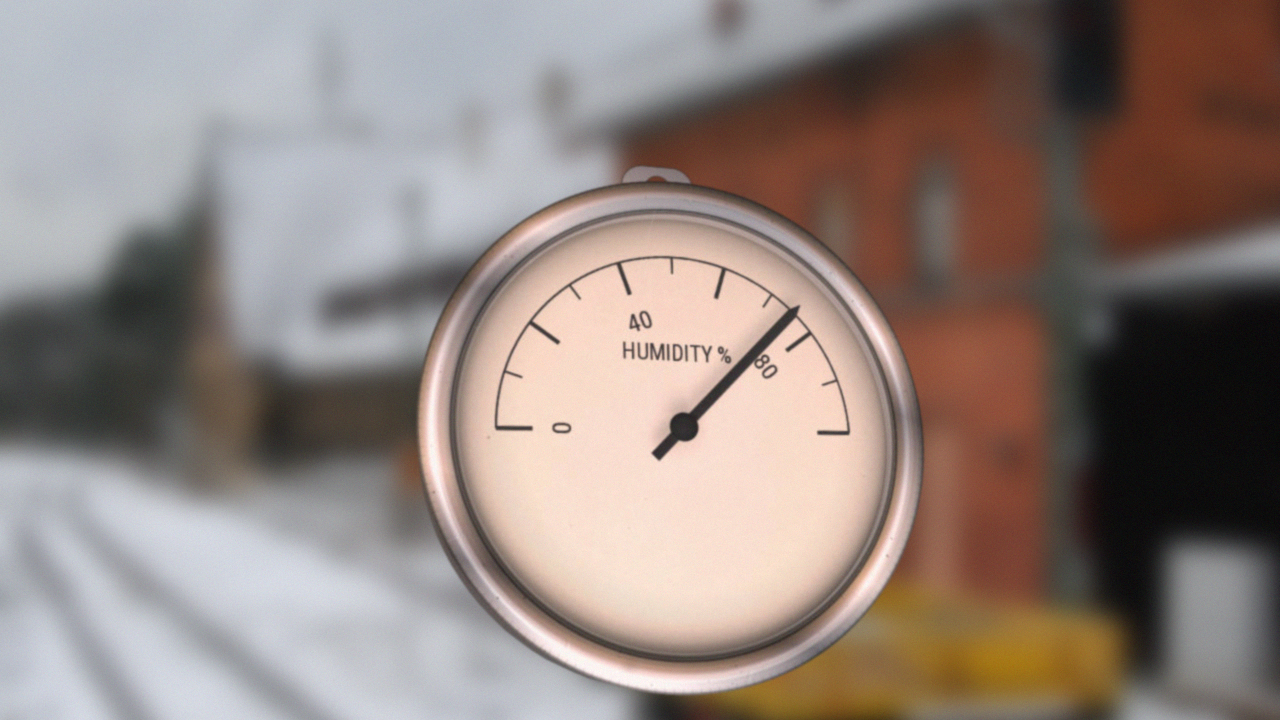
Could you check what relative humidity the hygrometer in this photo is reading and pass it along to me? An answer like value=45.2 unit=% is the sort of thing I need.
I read value=75 unit=%
